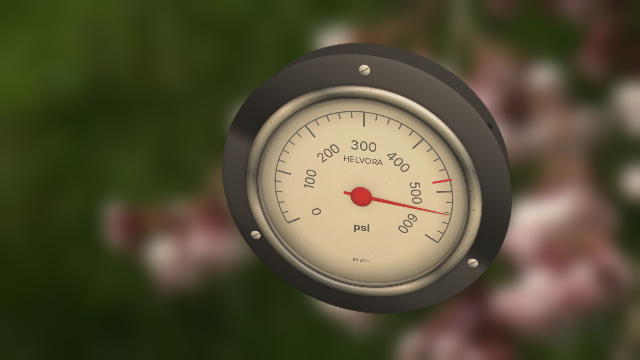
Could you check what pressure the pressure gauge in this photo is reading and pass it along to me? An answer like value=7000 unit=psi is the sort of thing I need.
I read value=540 unit=psi
